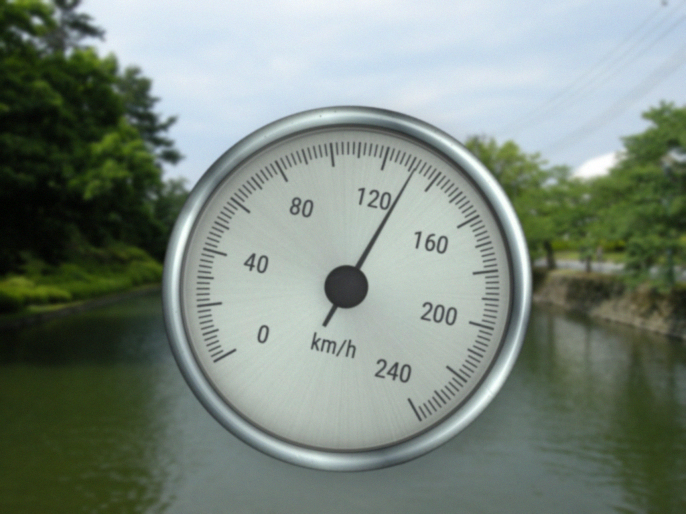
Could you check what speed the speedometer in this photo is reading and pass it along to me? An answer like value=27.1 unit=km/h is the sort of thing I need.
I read value=132 unit=km/h
